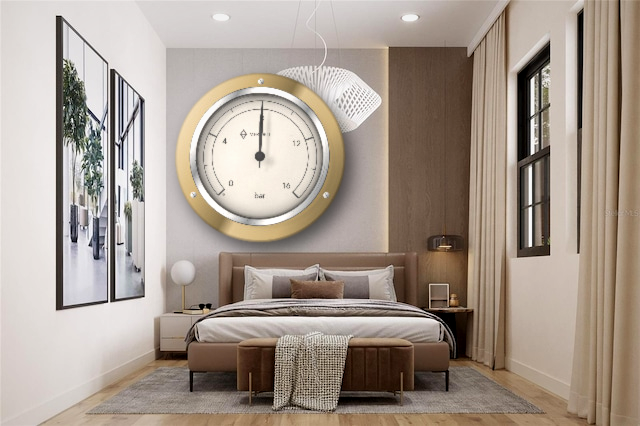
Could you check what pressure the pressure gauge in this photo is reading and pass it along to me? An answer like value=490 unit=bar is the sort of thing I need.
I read value=8 unit=bar
